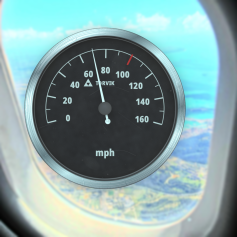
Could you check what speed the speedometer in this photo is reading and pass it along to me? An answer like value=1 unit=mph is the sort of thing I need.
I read value=70 unit=mph
